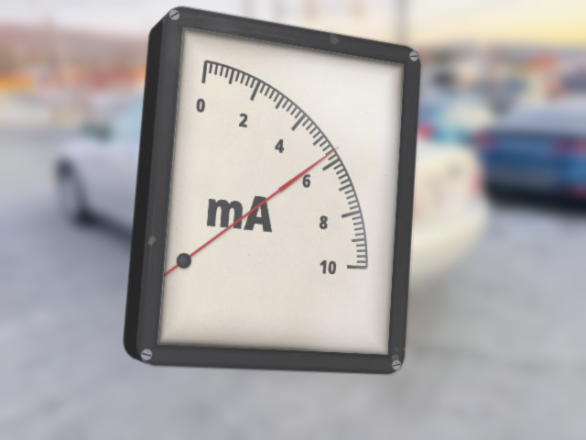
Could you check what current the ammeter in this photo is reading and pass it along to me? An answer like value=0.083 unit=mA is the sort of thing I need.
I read value=5.6 unit=mA
